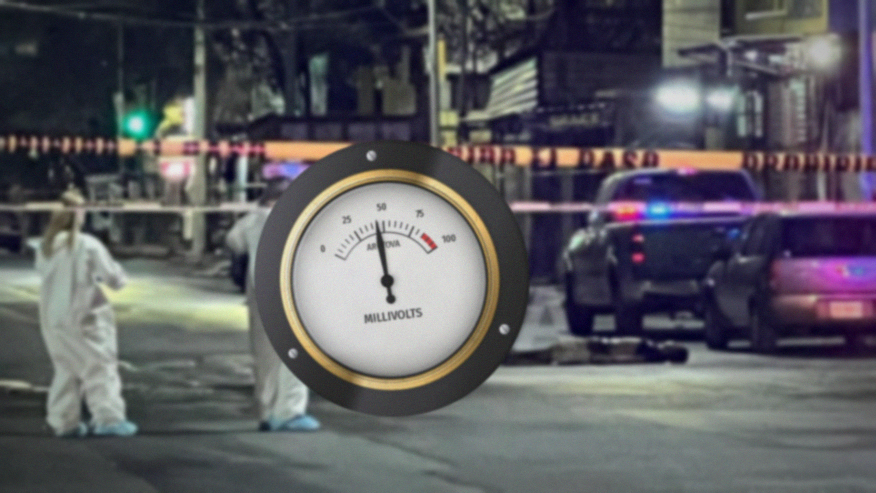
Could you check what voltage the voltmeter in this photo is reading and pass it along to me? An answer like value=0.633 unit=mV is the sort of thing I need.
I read value=45 unit=mV
